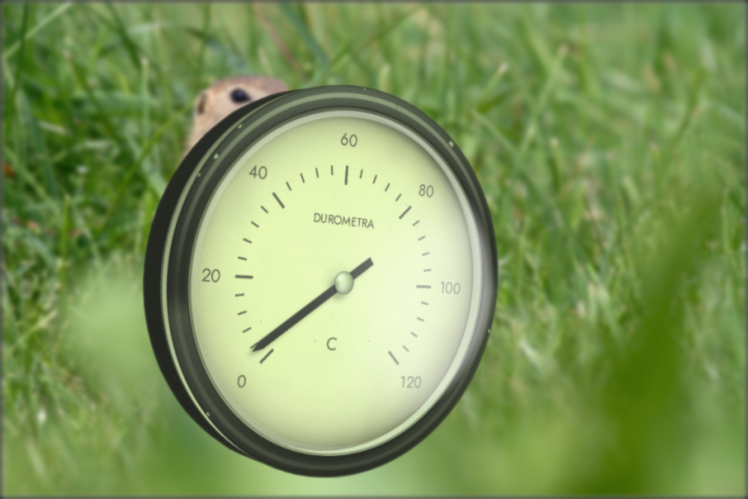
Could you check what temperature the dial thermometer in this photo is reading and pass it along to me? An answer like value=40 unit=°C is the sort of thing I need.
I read value=4 unit=°C
